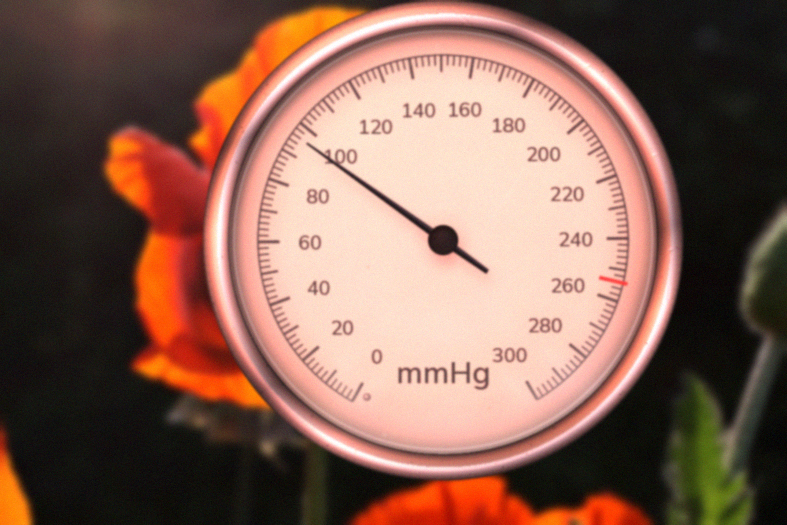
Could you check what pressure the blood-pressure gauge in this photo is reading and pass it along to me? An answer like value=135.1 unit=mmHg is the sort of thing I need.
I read value=96 unit=mmHg
